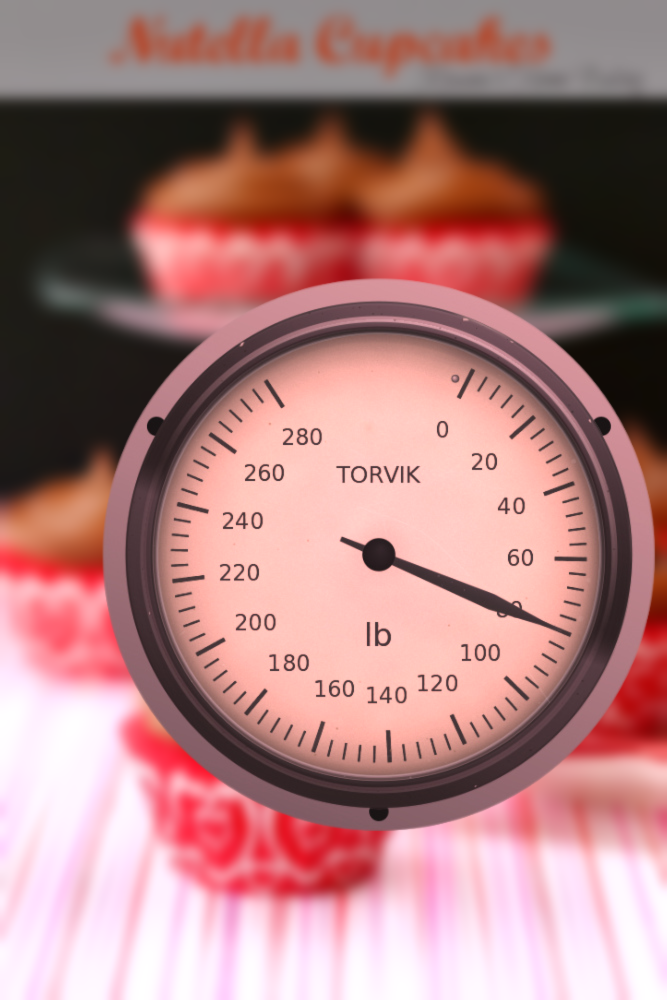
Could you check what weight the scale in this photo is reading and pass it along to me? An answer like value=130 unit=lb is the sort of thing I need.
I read value=80 unit=lb
